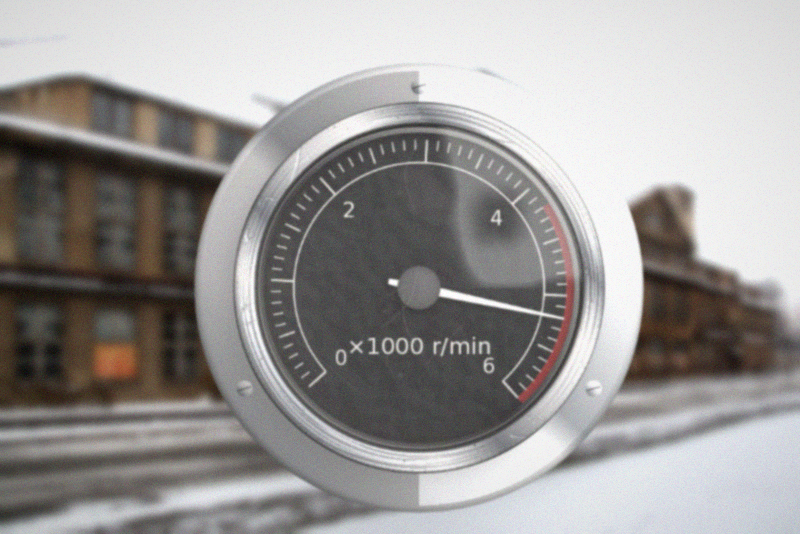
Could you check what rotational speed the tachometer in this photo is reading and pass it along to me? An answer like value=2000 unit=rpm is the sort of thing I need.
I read value=5200 unit=rpm
